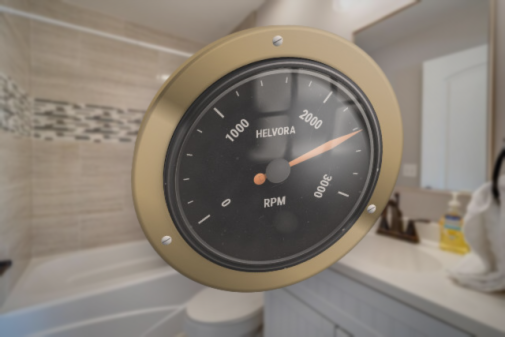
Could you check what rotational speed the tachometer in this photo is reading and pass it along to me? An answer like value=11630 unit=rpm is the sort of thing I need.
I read value=2400 unit=rpm
